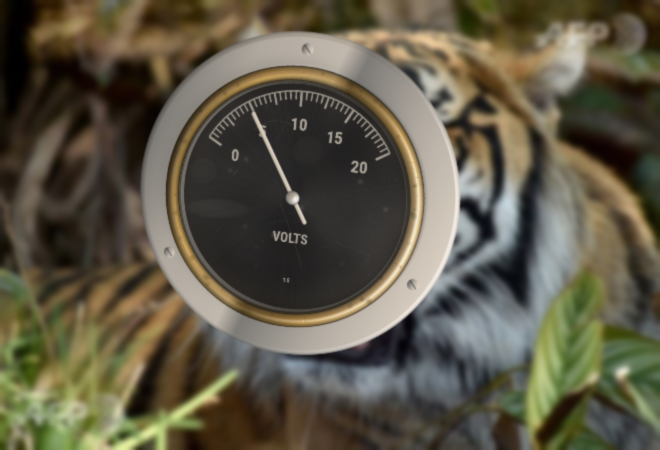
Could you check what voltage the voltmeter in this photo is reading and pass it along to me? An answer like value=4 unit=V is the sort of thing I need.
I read value=5 unit=V
